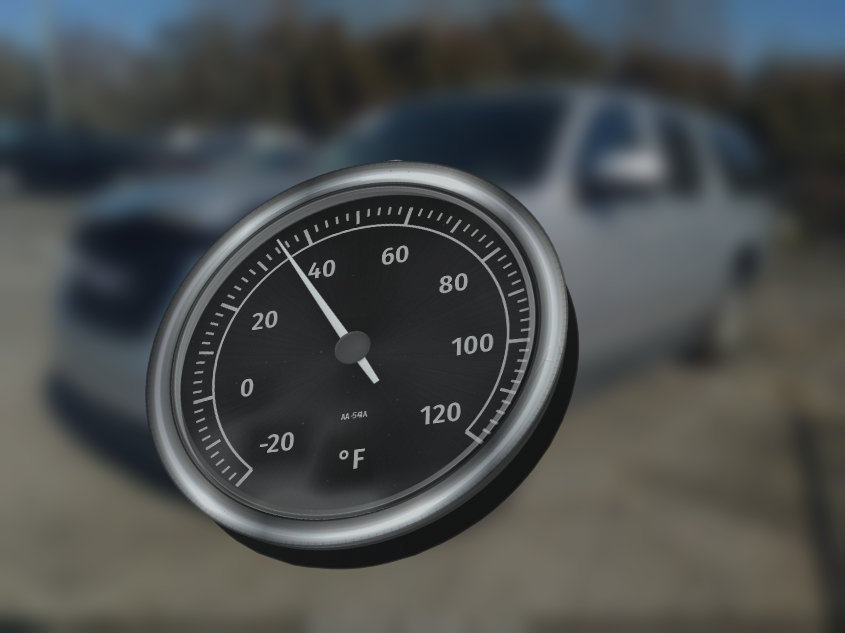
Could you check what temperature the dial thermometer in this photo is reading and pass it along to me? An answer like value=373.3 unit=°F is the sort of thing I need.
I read value=35 unit=°F
